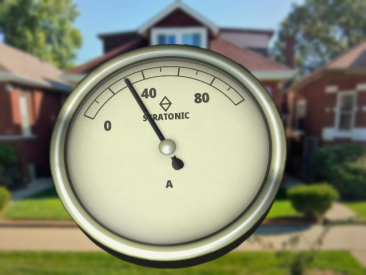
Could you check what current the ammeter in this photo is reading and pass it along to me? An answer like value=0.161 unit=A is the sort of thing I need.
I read value=30 unit=A
